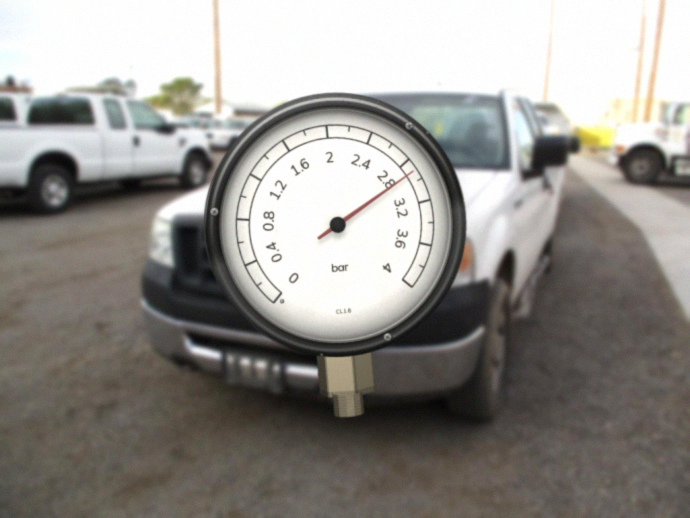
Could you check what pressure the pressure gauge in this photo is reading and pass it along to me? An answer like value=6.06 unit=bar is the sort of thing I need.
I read value=2.9 unit=bar
